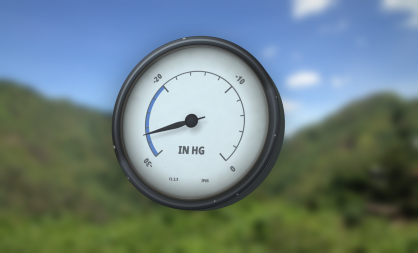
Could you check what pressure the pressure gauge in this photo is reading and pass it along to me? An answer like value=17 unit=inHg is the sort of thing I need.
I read value=-27 unit=inHg
